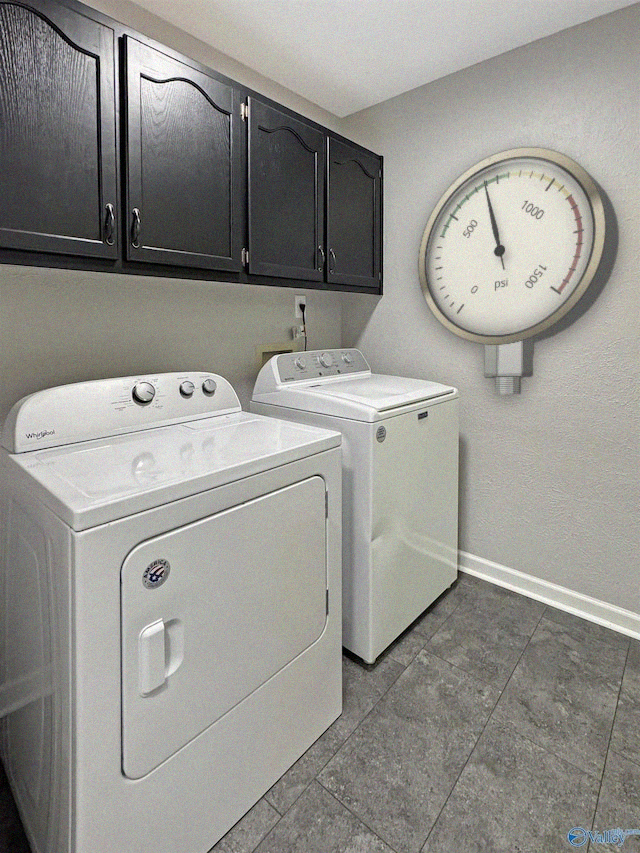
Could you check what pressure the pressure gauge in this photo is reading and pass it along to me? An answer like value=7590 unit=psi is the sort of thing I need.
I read value=700 unit=psi
